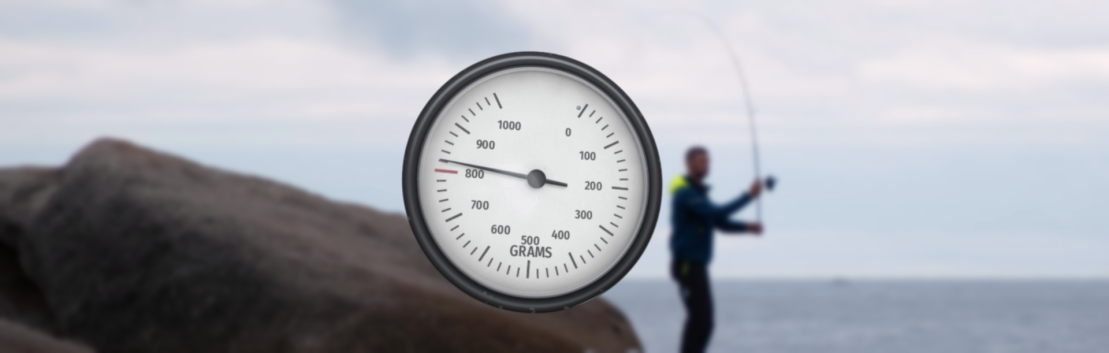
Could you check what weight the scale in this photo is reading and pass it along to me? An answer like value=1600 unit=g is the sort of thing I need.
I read value=820 unit=g
